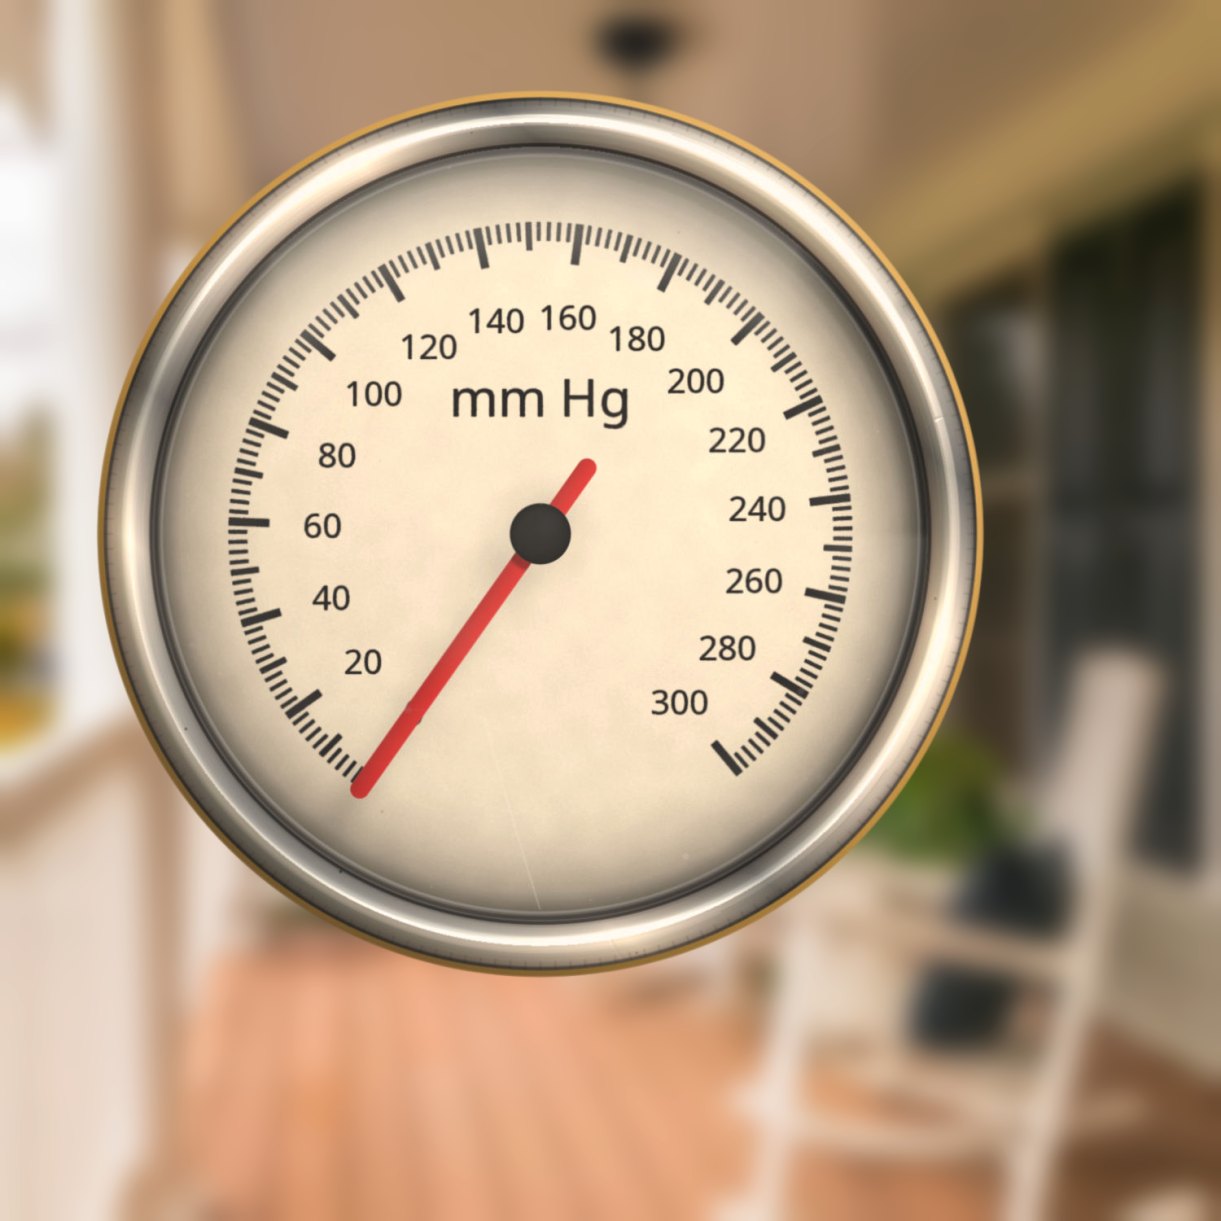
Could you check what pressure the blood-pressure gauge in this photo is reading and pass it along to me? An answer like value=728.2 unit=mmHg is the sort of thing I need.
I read value=0 unit=mmHg
